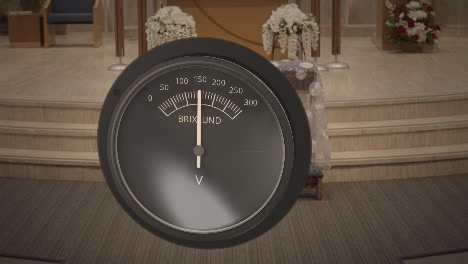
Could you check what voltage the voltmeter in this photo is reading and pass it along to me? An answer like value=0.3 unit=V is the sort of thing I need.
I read value=150 unit=V
